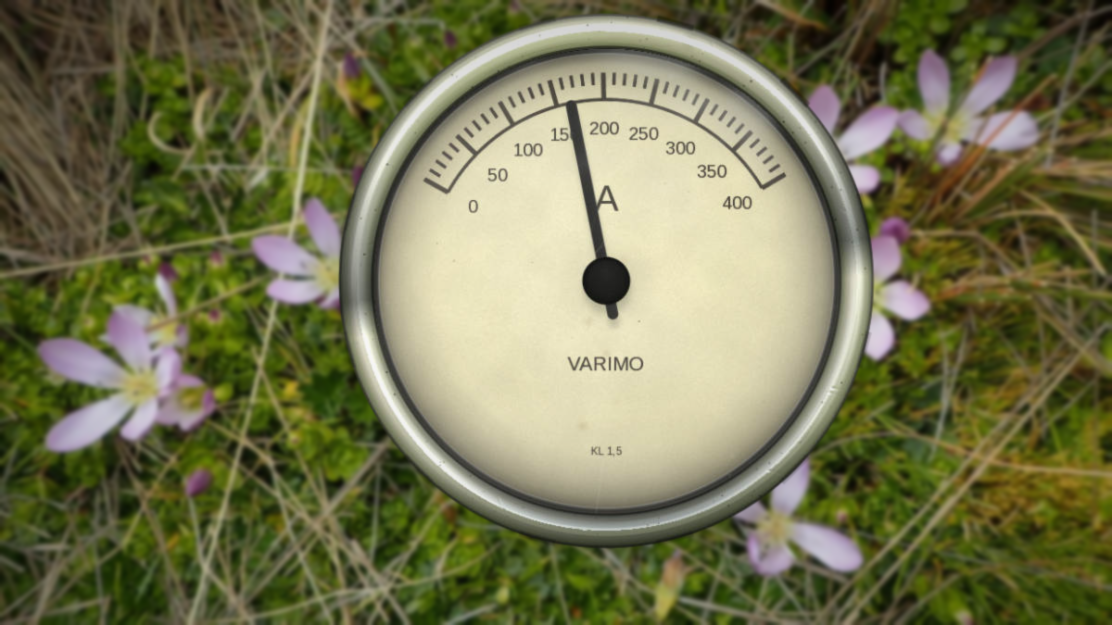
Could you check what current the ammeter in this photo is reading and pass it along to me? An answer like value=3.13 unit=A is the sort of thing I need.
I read value=165 unit=A
